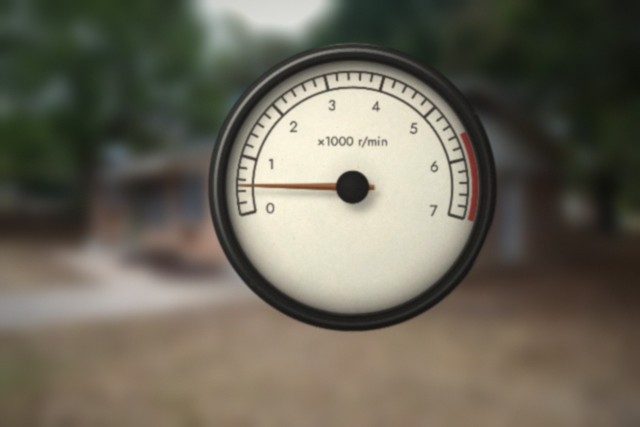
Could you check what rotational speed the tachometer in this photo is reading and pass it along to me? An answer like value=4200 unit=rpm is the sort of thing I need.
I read value=500 unit=rpm
